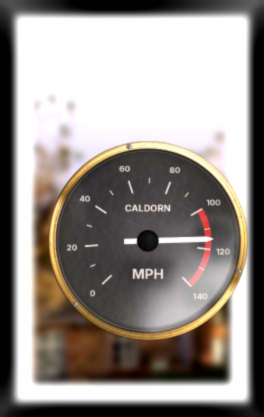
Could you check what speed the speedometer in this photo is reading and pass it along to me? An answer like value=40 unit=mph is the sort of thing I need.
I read value=115 unit=mph
